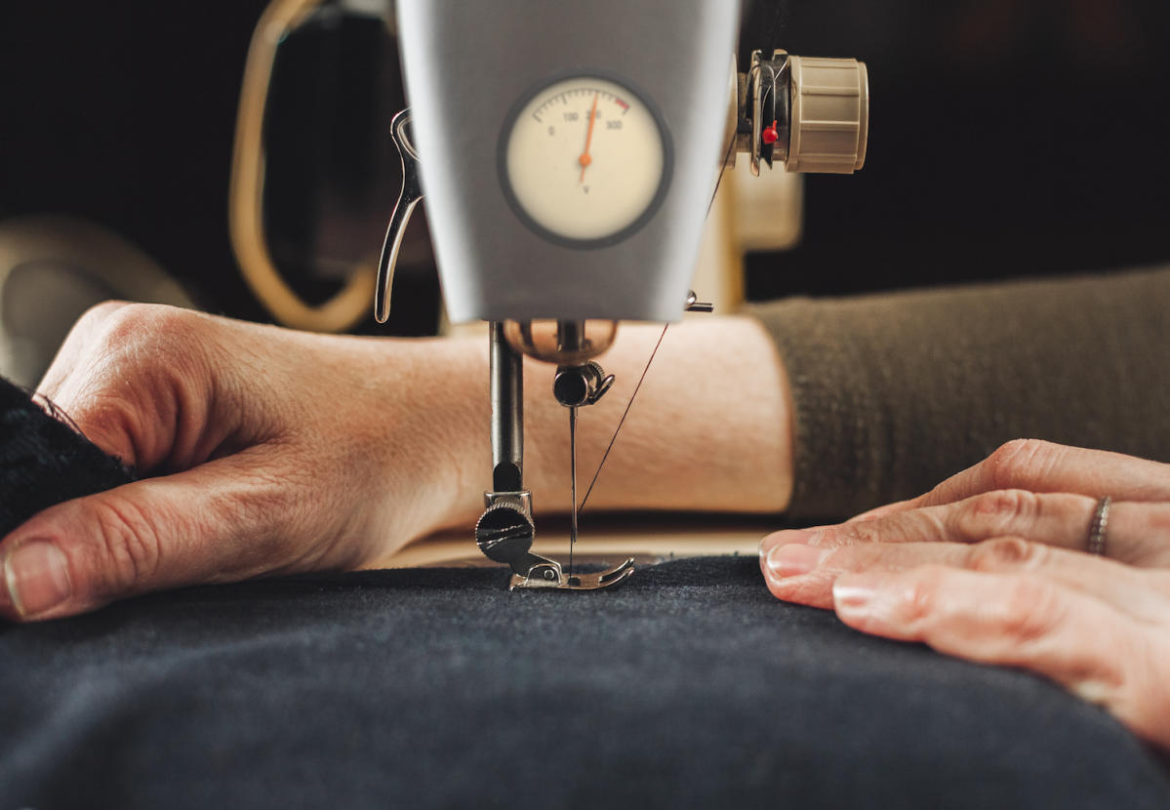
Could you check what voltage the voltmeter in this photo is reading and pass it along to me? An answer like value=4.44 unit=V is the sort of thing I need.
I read value=200 unit=V
